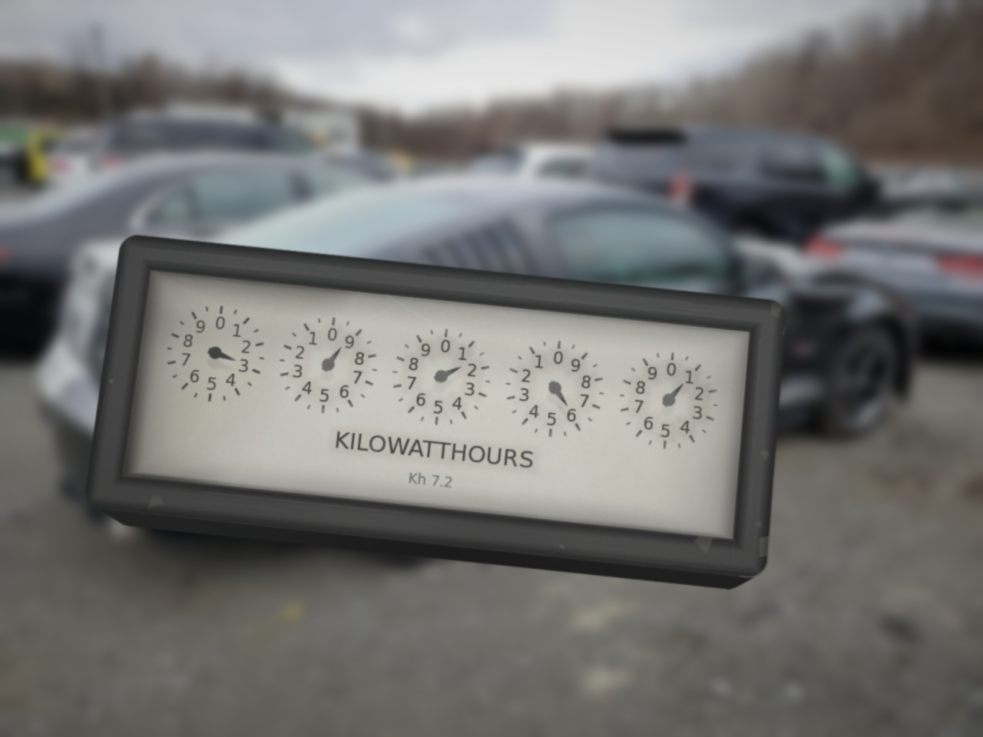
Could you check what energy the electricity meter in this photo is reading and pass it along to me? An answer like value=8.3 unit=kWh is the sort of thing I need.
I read value=29161 unit=kWh
